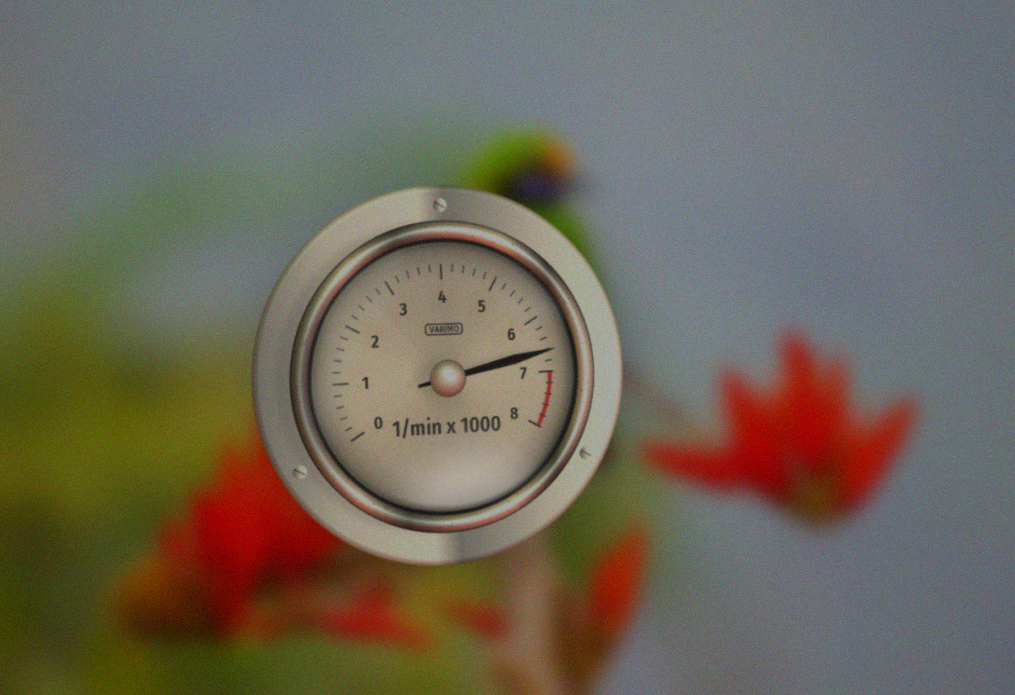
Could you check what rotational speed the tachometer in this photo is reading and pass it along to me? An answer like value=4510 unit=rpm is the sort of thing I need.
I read value=6600 unit=rpm
